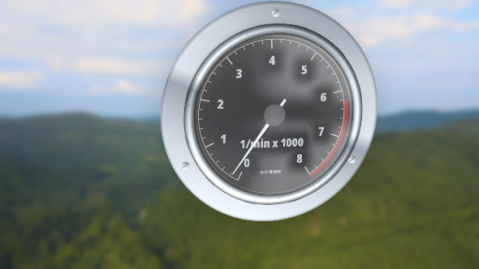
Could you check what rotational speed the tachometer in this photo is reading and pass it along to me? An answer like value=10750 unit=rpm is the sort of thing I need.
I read value=200 unit=rpm
